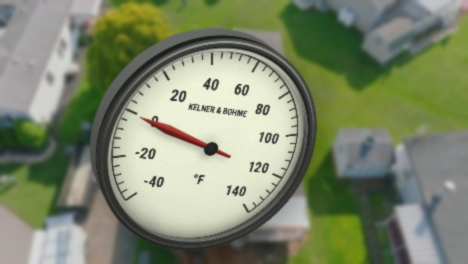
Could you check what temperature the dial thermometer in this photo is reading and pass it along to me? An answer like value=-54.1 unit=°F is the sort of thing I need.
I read value=0 unit=°F
